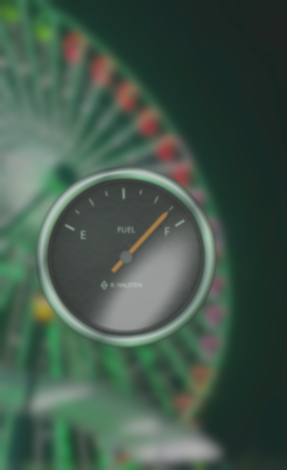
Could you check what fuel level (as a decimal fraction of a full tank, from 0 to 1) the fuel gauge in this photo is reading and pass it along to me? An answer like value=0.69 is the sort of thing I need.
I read value=0.875
